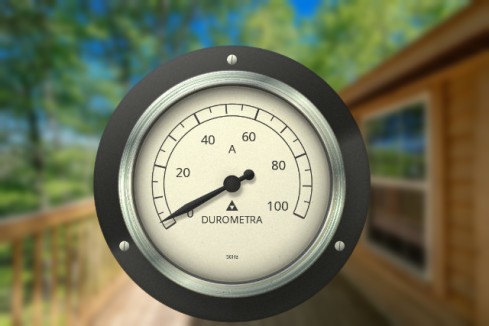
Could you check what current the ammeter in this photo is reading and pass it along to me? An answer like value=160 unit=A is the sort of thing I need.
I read value=2.5 unit=A
